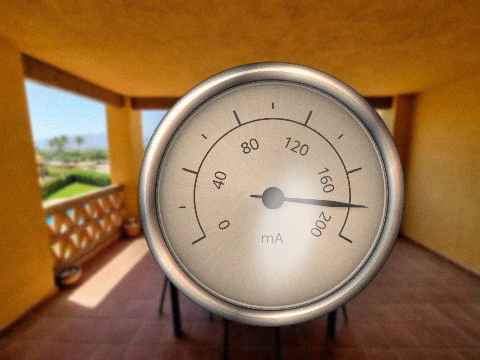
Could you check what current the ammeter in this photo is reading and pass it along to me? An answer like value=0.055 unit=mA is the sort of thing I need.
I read value=180 unit=mA
